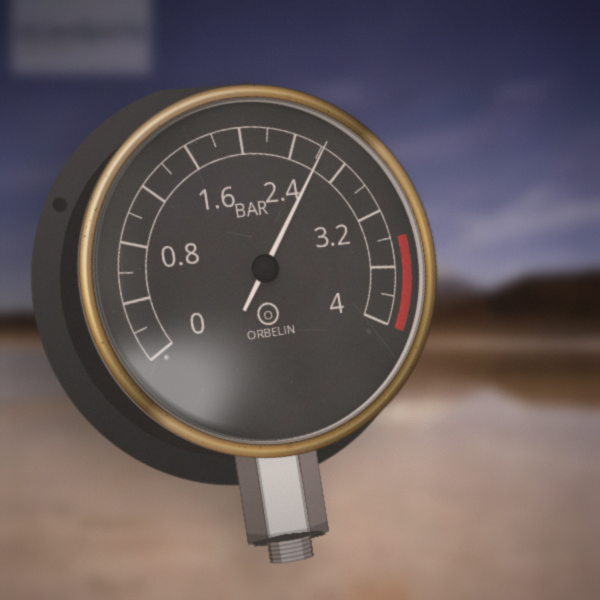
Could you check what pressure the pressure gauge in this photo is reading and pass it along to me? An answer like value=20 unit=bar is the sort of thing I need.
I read value=2.6 unit=bar
